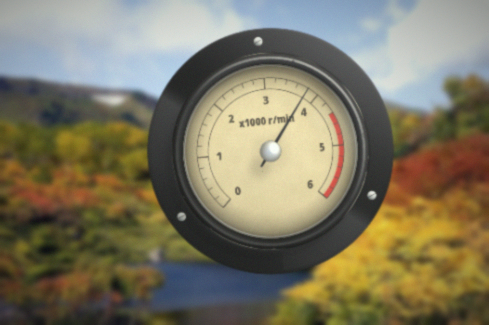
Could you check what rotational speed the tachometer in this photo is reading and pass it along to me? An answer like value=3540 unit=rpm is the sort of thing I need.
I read value=3800 unit=rpm
